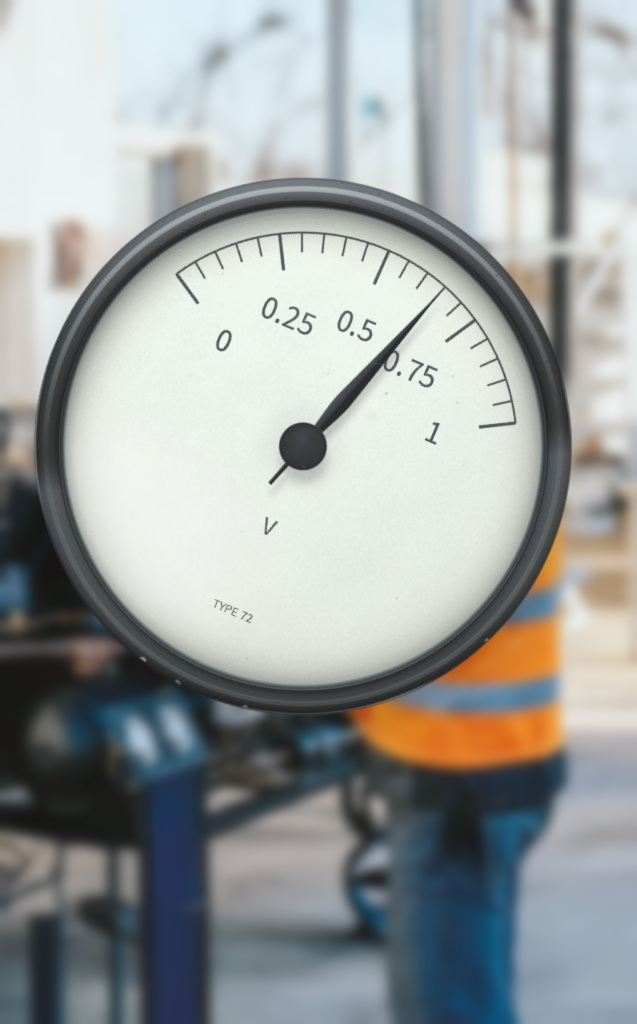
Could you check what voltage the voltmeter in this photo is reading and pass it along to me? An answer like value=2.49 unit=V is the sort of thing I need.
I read value=0.65 unit=V
